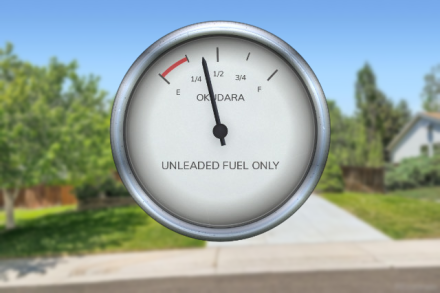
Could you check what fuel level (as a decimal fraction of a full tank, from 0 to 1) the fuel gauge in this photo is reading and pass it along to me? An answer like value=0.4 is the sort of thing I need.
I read value=0.375
